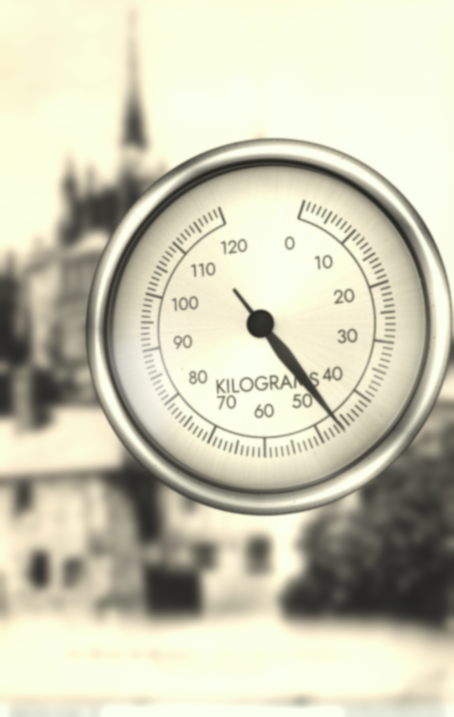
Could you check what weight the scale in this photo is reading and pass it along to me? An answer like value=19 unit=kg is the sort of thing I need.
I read value=46 unit=kg
